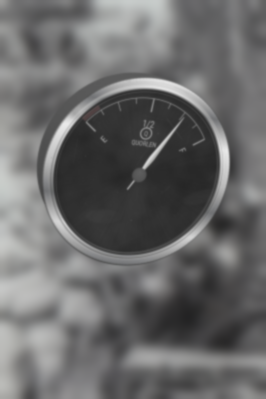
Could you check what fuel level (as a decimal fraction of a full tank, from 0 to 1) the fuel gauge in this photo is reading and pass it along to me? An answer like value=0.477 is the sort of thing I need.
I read value=0.75
